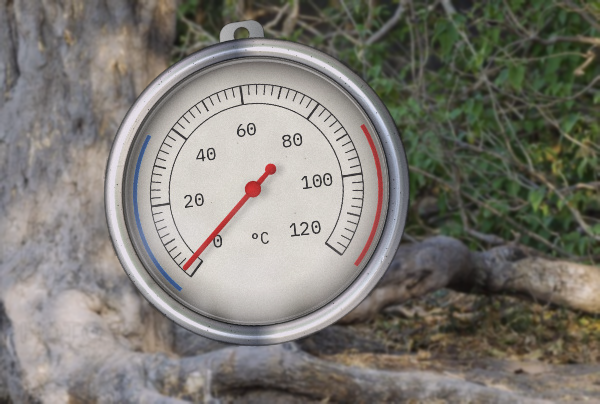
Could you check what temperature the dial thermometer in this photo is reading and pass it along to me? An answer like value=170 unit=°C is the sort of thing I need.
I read value=2 unit=°C
